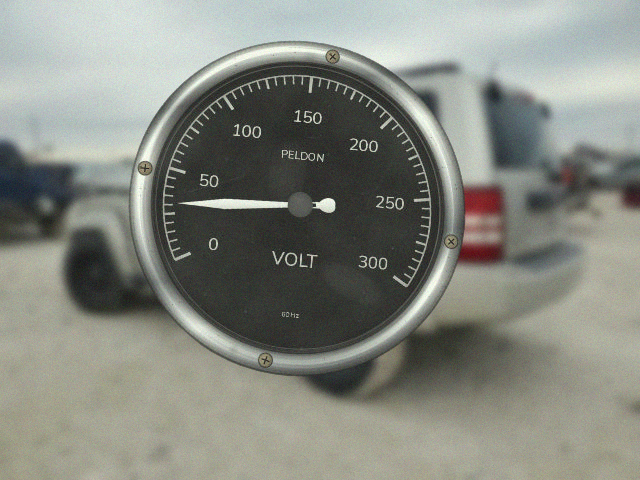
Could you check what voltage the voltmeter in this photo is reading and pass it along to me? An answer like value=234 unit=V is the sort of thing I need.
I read value=30 unit=V
